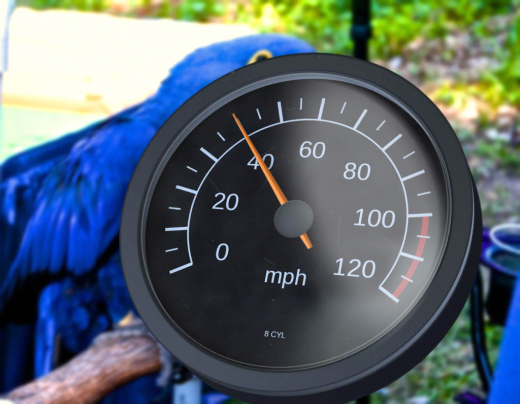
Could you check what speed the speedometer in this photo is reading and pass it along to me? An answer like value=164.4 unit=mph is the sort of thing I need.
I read value=40 unit=mph
